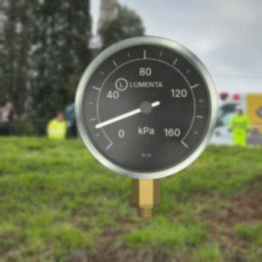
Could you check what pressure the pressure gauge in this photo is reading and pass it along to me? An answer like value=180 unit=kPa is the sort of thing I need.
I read value=15 unit=kPa
